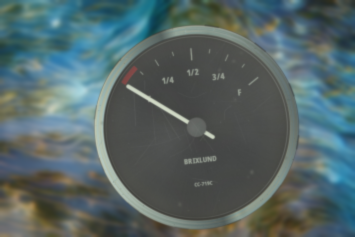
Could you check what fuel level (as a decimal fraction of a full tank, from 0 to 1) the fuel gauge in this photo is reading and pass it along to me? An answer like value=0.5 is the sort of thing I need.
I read value=0
